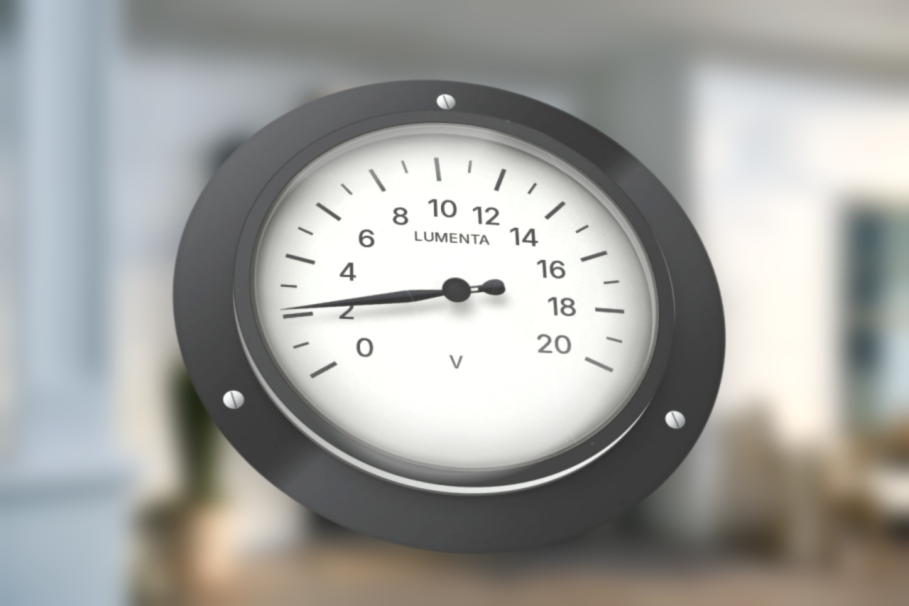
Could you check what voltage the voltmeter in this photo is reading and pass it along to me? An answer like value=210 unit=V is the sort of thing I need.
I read value=2 unit=V
